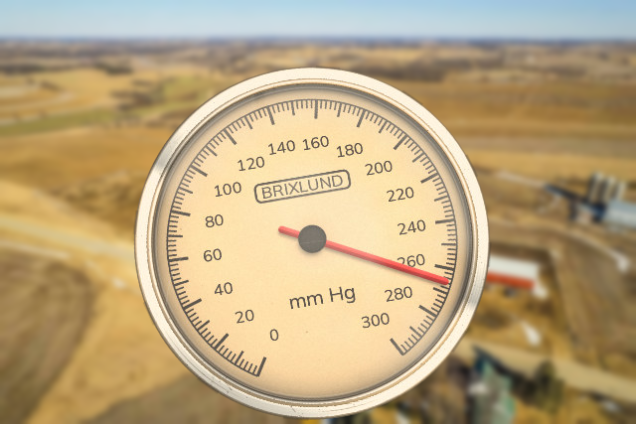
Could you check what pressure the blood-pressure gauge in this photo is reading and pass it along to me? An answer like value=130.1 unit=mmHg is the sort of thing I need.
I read value=266 unit=mmHg
